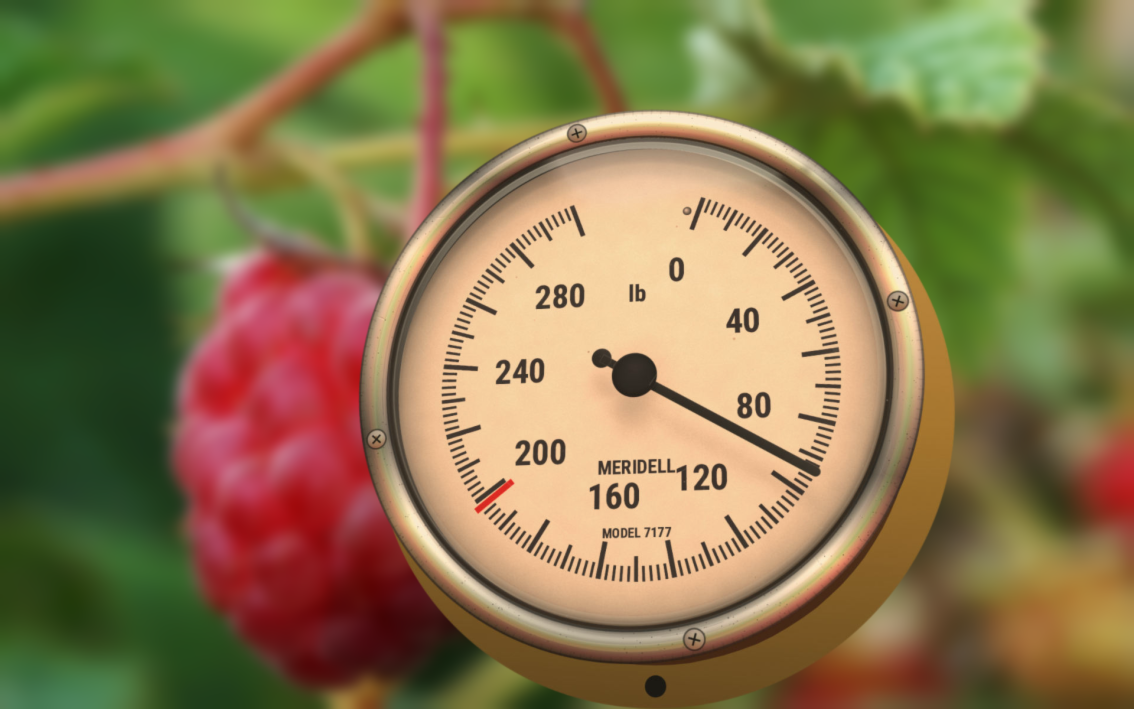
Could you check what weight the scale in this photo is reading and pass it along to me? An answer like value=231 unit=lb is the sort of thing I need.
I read value=94 unit=lb
